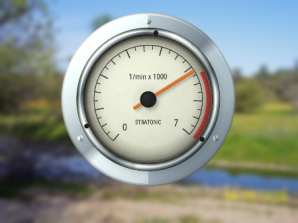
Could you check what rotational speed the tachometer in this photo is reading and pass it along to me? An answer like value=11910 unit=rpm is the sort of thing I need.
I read value=5125 unit=rpm
